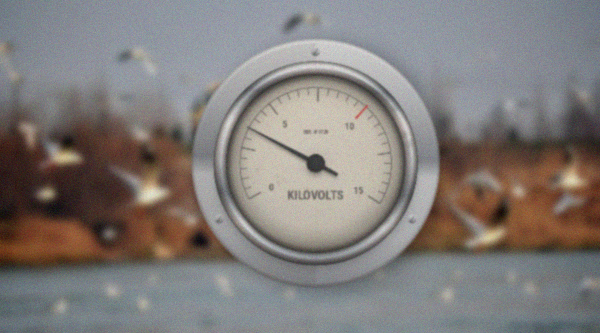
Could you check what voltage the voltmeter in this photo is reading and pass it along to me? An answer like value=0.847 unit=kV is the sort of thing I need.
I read value=3.5 unit=kV
